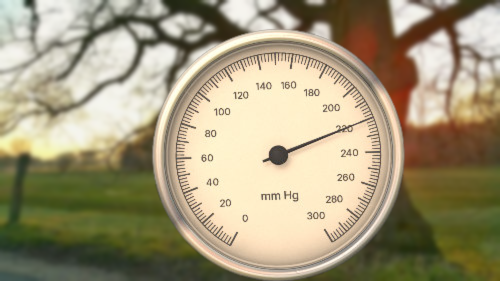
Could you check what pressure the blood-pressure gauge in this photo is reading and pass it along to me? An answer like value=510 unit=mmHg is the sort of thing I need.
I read value=220 unit=mmHg
